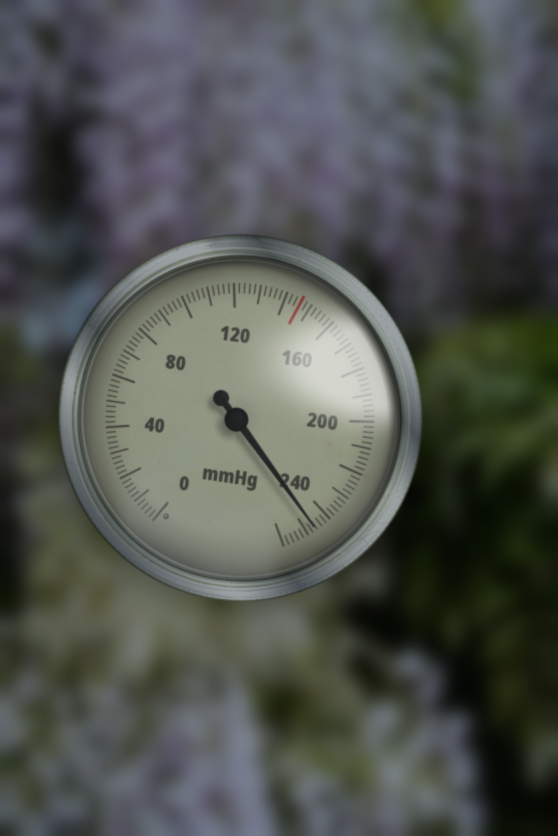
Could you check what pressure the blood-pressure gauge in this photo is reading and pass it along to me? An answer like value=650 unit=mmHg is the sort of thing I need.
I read value=246 unit=mmHg
